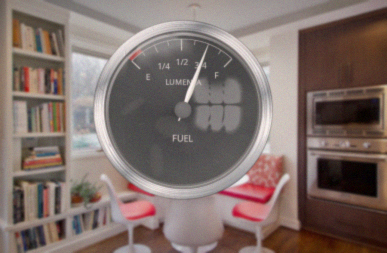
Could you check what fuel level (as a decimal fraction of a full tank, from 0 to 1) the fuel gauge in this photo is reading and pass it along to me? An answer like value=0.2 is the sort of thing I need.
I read value=0.75
